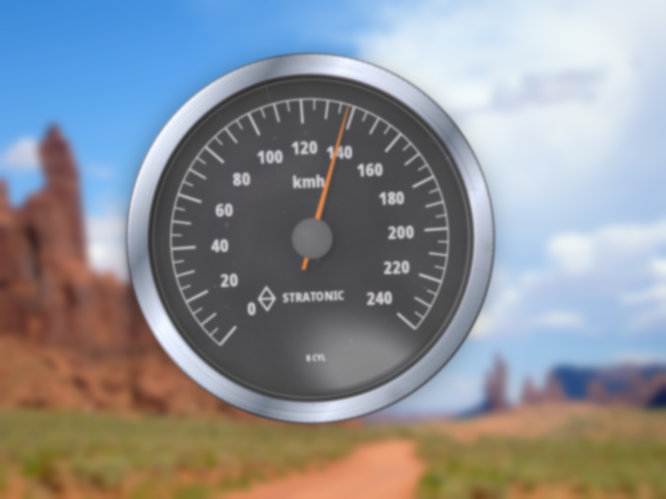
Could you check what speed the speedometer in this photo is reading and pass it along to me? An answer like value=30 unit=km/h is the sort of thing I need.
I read value=137.5 unit=km/h
